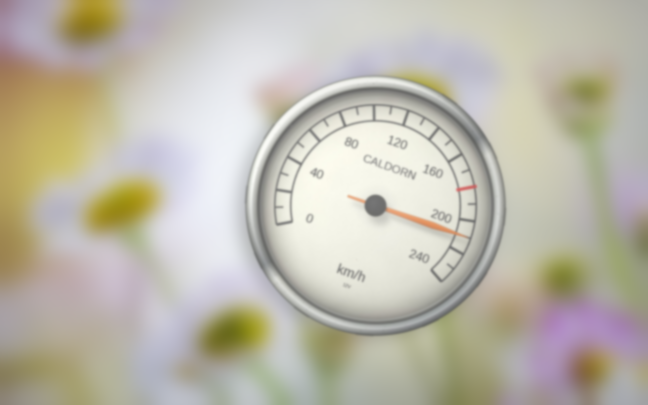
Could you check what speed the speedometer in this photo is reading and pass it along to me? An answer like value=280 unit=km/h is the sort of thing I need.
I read value=210 unit=km/h
